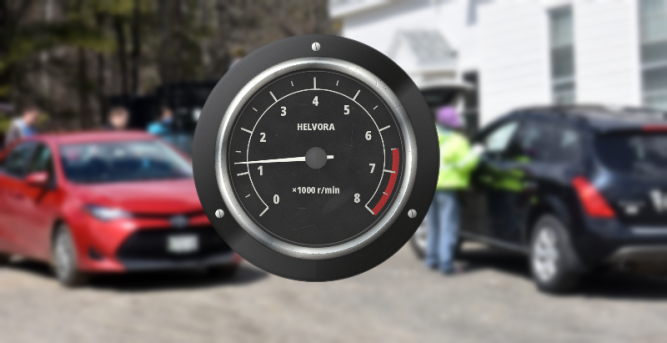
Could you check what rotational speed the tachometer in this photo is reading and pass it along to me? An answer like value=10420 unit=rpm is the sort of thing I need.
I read value=1250 unit=rpm
